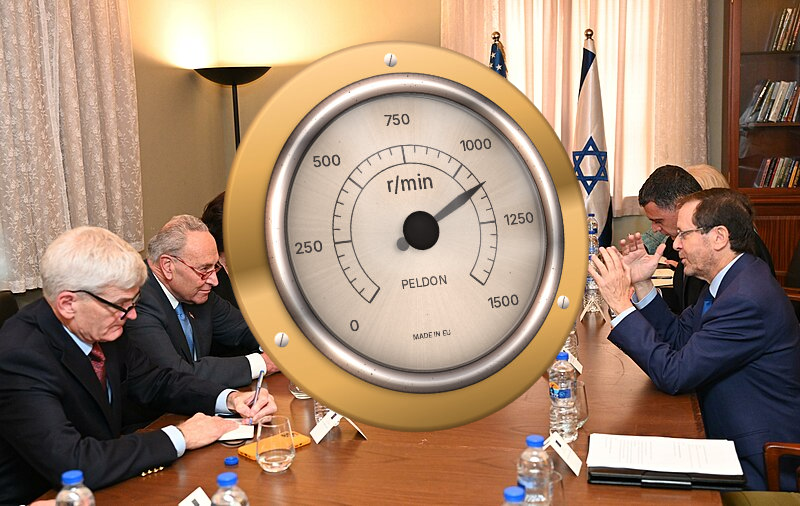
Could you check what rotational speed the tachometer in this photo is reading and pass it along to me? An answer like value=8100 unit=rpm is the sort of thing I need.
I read value=1100 unit=rpm
